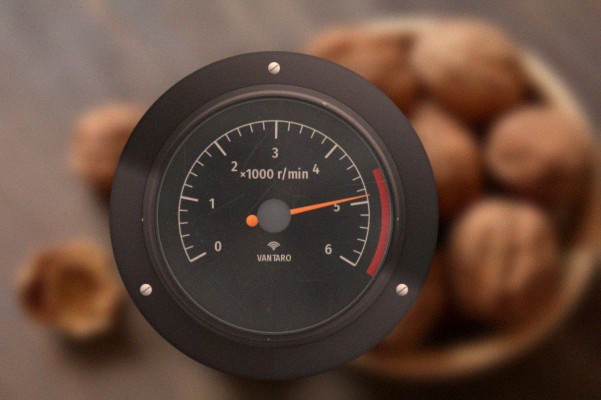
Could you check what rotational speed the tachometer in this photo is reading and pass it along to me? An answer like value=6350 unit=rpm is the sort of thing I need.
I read value=4900 unit=rpm
